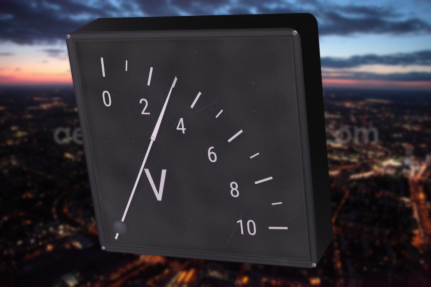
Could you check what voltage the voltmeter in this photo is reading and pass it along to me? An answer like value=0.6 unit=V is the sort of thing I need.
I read value=3 unit=V
